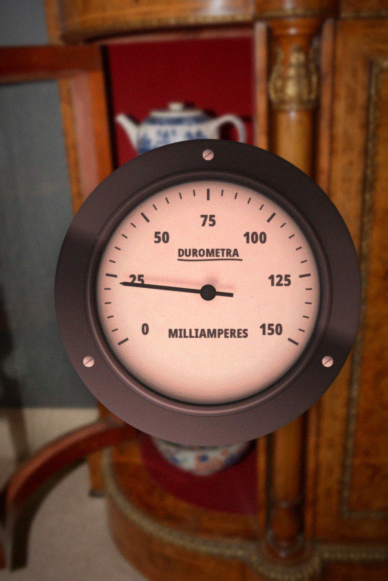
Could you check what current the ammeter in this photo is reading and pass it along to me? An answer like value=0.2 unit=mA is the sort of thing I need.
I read value=22.5 unit=mA
